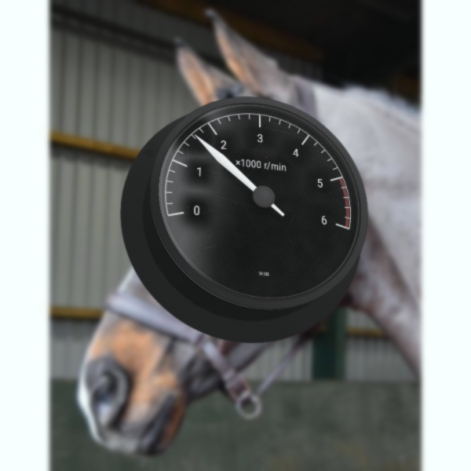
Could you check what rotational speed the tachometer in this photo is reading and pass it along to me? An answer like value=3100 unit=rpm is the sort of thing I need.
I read value=1600 unit=rpm
